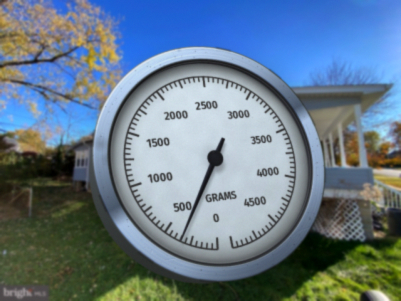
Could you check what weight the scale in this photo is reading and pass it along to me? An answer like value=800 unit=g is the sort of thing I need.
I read value=350 unit=g
